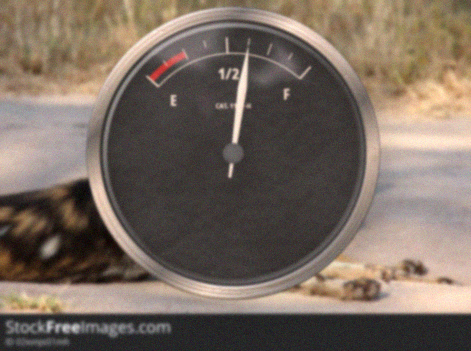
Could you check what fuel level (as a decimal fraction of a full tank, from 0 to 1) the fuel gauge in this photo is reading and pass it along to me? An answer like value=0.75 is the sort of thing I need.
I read value=0.625
